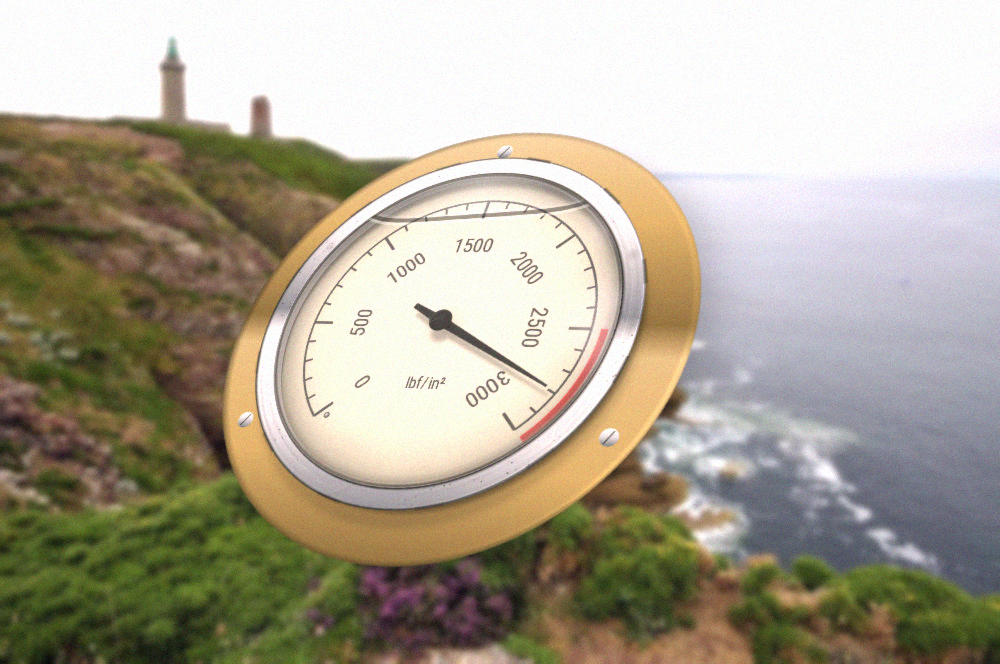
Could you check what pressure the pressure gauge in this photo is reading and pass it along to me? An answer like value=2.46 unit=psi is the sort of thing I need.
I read value=2800 unit=psi
